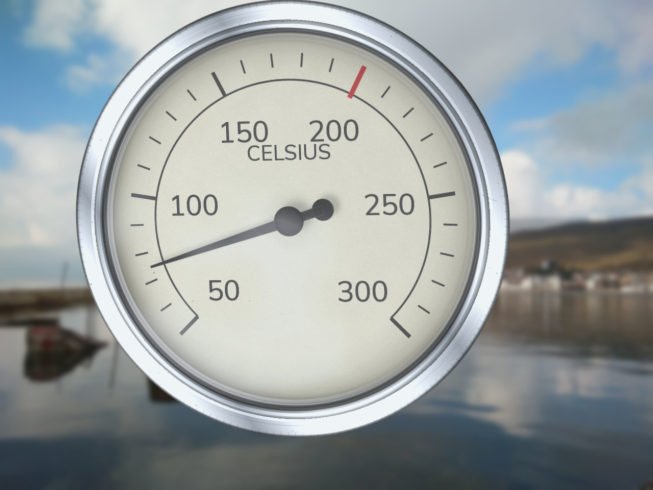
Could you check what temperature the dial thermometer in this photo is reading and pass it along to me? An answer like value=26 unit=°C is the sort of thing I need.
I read value=75 unit=°C
